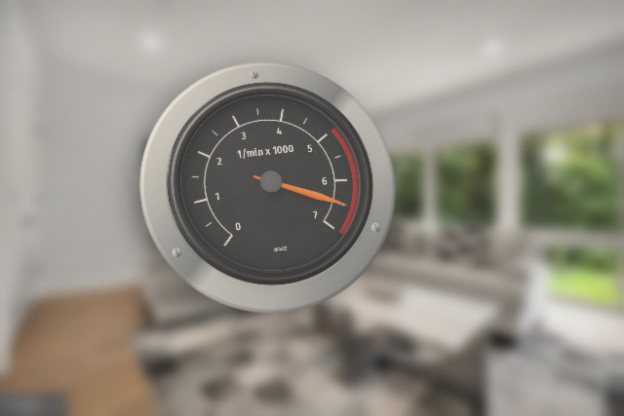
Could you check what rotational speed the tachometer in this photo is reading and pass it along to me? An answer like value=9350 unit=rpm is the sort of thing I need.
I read value=6500 unit=rpm
